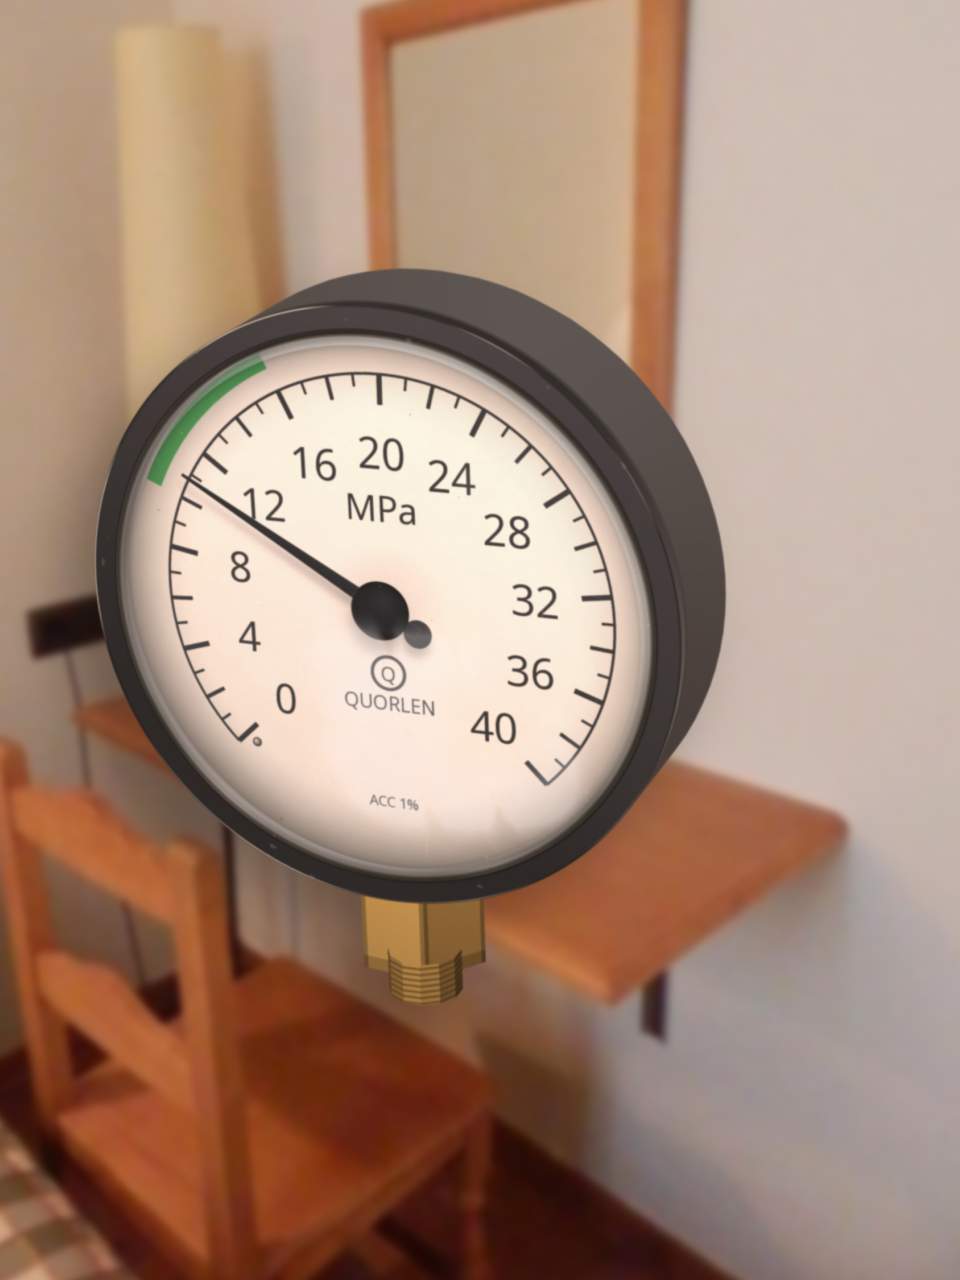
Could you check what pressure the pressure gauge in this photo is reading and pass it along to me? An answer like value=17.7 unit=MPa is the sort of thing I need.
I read value=11 unit=MPa
